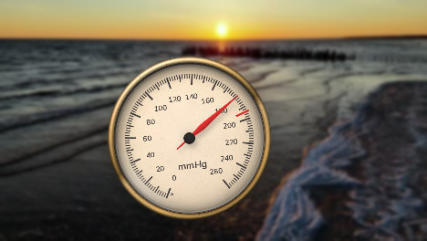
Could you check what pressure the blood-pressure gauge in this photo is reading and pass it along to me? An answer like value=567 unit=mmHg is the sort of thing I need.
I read value=180 unit=mmHg
